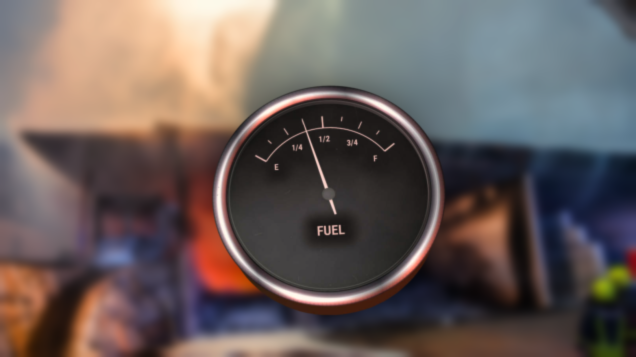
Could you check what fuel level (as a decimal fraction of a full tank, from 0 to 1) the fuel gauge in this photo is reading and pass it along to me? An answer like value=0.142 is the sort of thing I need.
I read value=0.375
